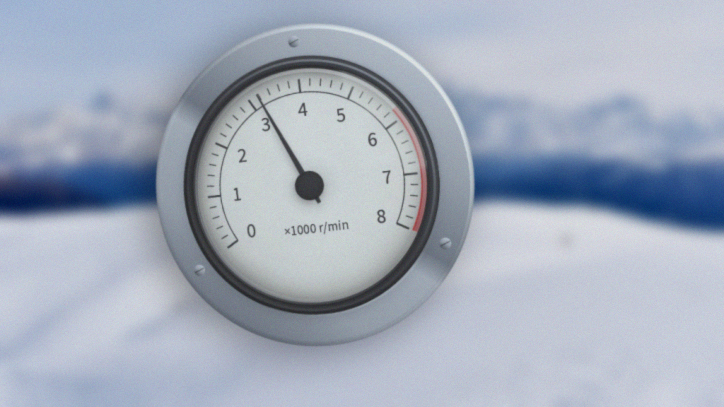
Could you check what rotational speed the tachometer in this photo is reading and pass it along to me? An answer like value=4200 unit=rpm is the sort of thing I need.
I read value=3200 unit=rpm
